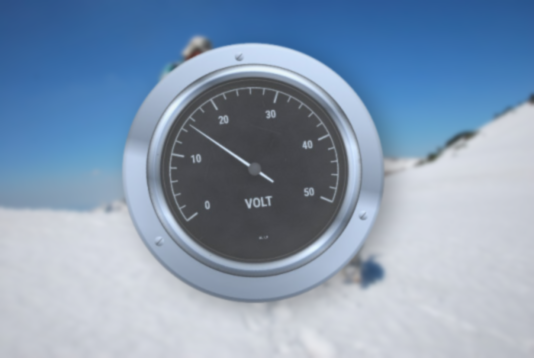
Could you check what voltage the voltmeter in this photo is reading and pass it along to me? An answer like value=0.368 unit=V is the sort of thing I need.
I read value=15 unit=V
